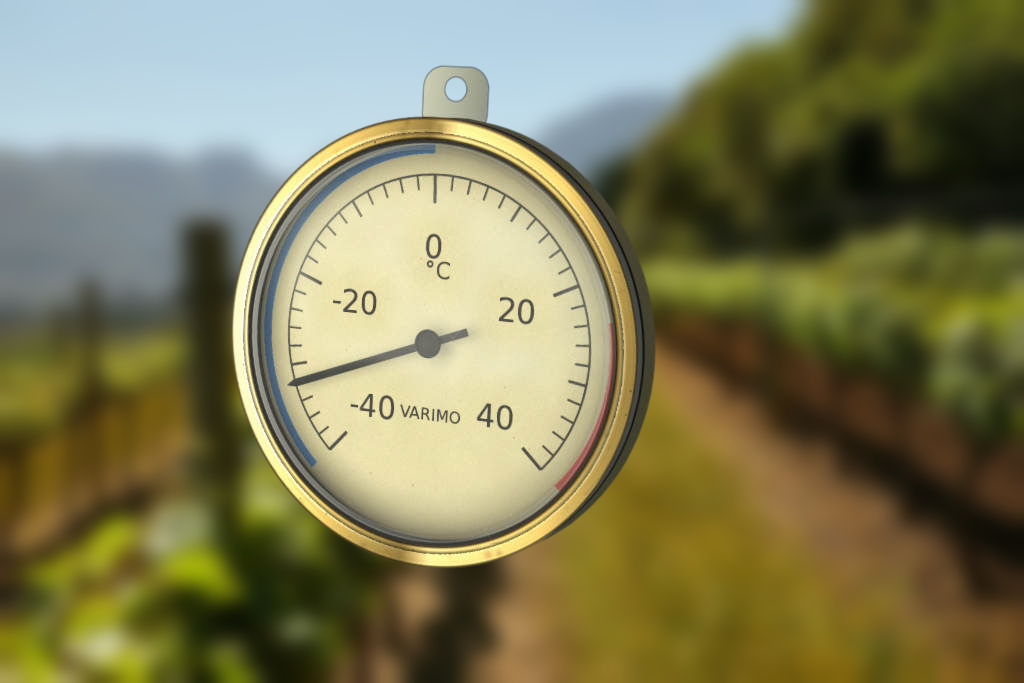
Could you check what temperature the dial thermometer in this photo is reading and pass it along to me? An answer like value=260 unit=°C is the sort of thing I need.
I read value=-32 unit=°C
